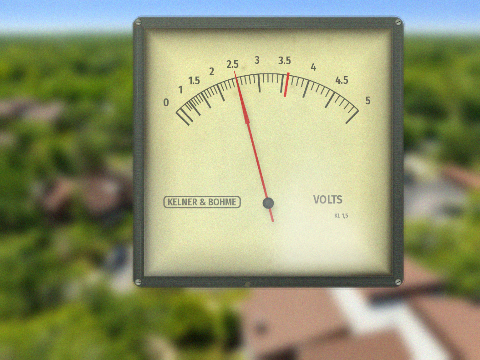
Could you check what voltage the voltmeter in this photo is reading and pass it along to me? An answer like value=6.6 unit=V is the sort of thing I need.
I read value=2.5 unit=V
